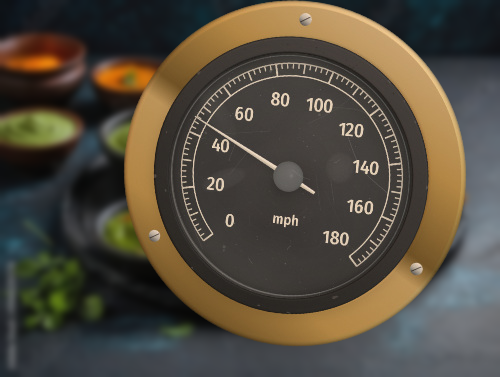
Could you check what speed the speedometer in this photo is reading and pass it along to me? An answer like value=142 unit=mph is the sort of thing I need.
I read value=46 unit=mph
